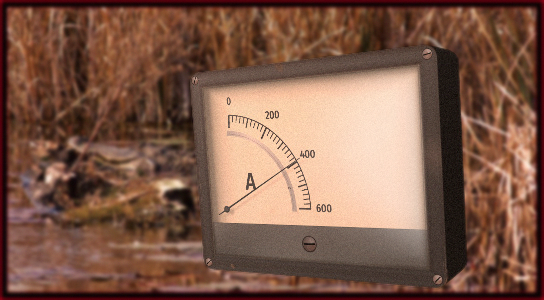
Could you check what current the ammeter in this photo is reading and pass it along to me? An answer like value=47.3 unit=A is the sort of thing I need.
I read value=400 unit=A
